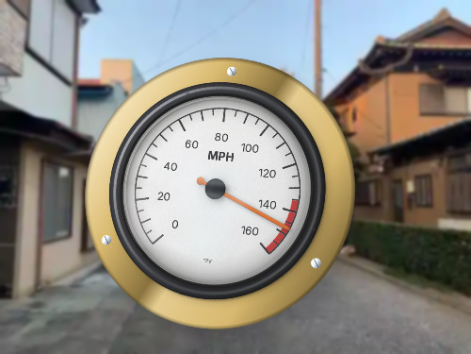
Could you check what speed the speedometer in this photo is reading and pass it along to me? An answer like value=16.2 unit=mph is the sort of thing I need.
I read value=147.5 unit=mph
